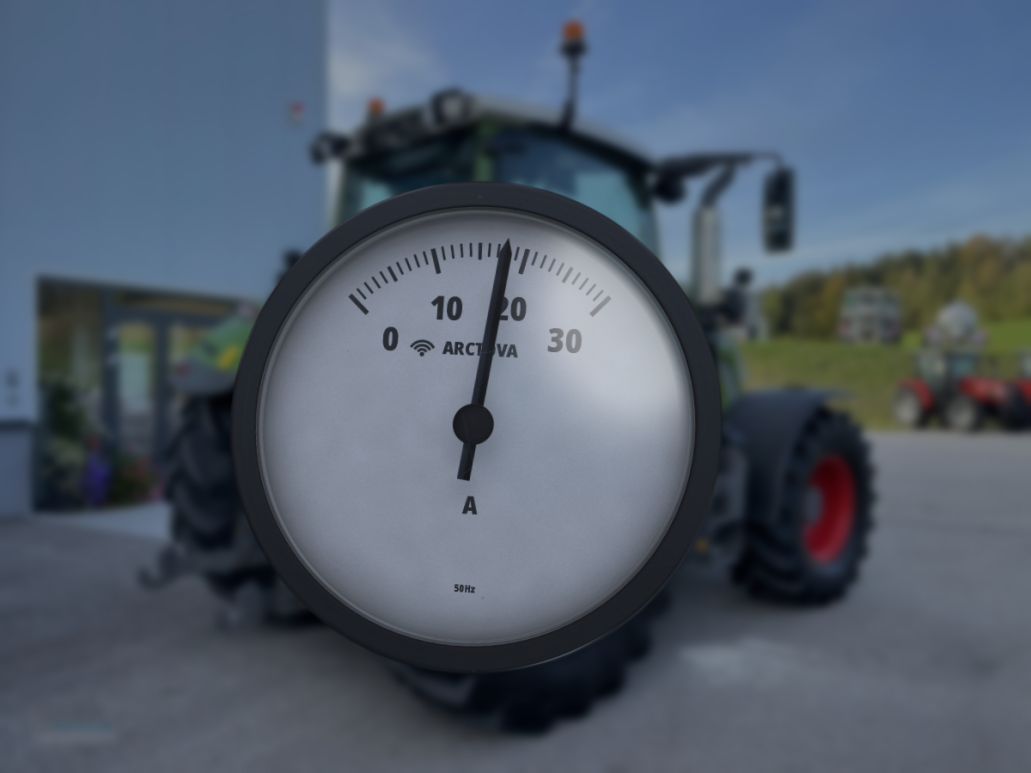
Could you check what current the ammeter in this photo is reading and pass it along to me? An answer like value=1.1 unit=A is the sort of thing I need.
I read value=18 unit=A
